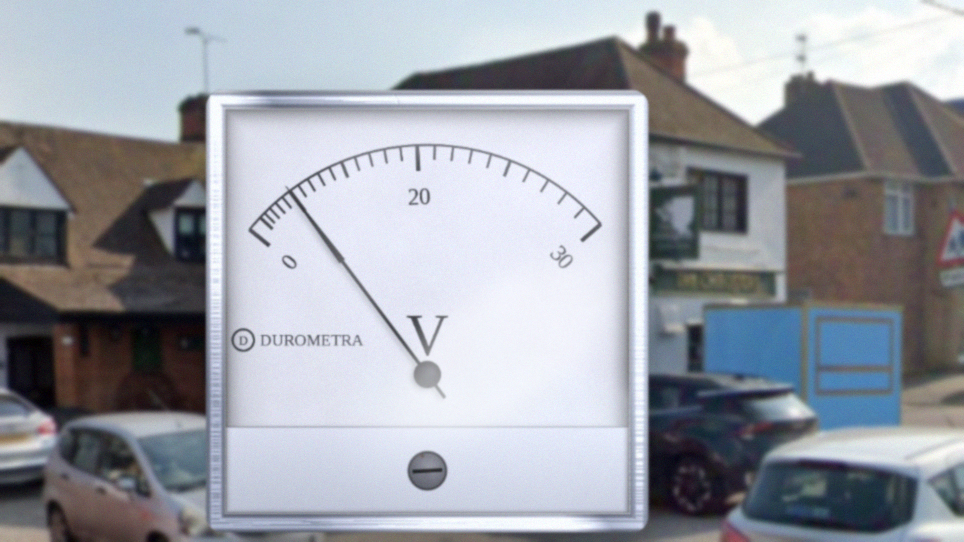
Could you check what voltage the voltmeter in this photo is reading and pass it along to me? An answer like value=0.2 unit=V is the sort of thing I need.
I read value=10 unit=V
